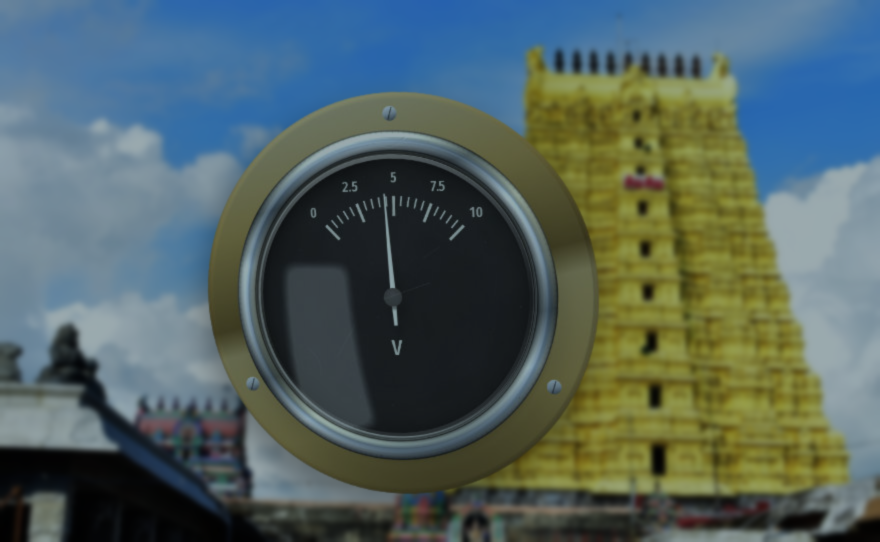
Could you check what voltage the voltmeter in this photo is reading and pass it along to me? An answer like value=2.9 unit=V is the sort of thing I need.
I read value=4.5 unit=V
